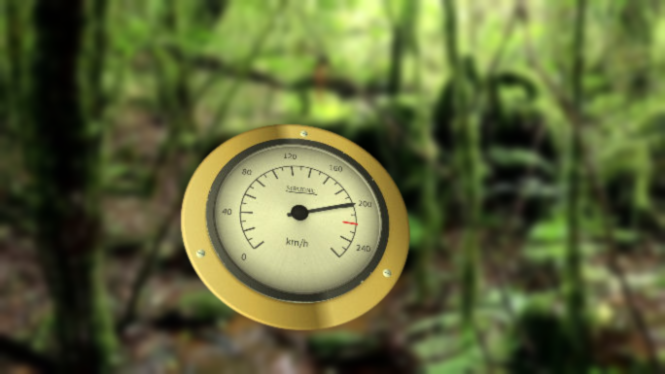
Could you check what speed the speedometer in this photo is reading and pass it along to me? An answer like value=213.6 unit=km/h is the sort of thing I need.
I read value=200 unit=km/h
